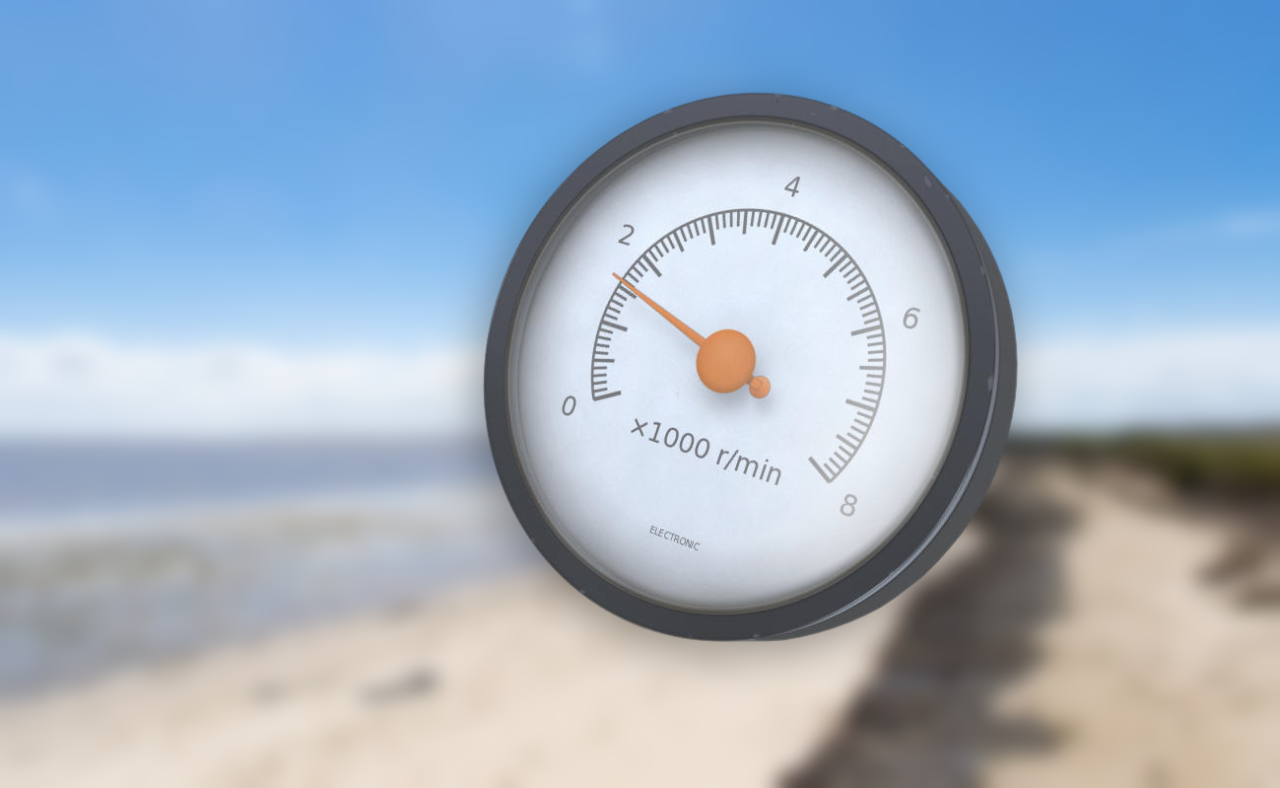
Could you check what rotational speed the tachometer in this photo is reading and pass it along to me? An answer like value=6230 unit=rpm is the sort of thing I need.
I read value=1600 unit=rpm
